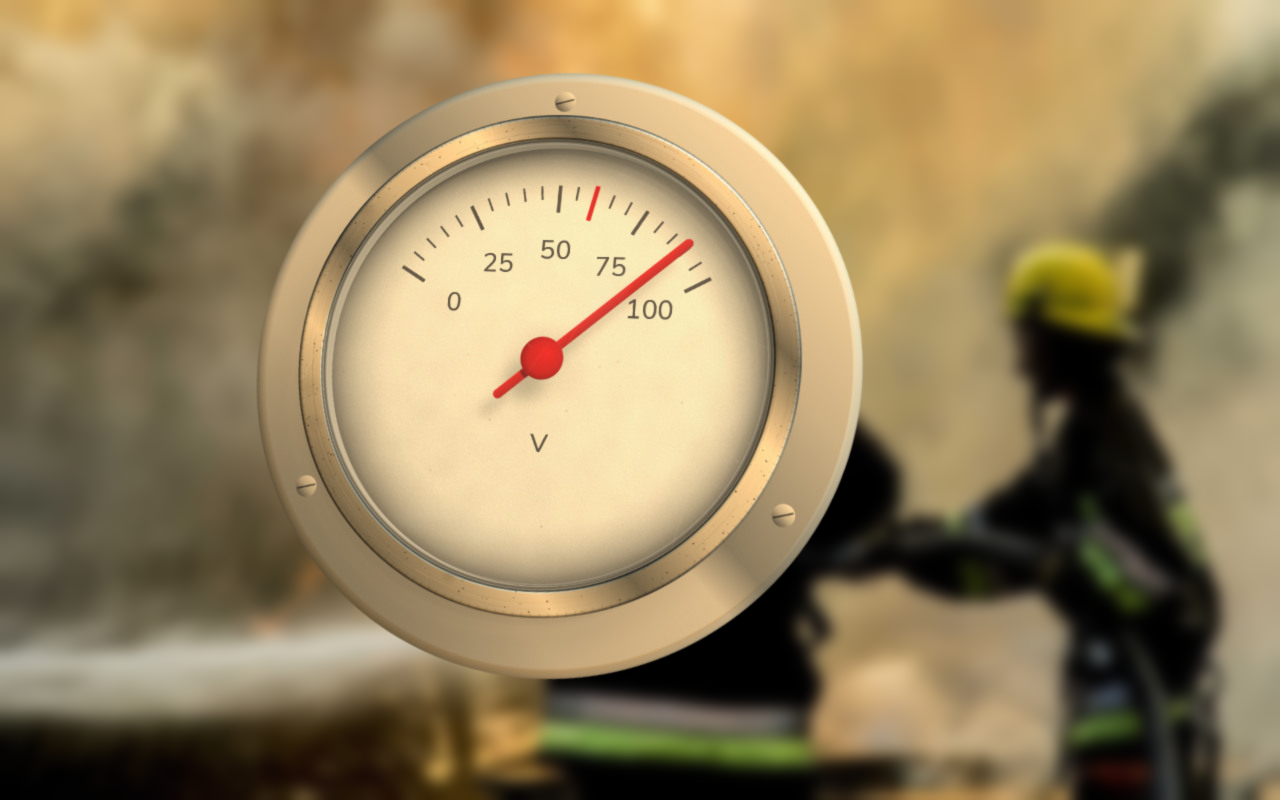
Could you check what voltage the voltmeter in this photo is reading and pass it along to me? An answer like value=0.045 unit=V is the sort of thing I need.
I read value=90 unit=V
